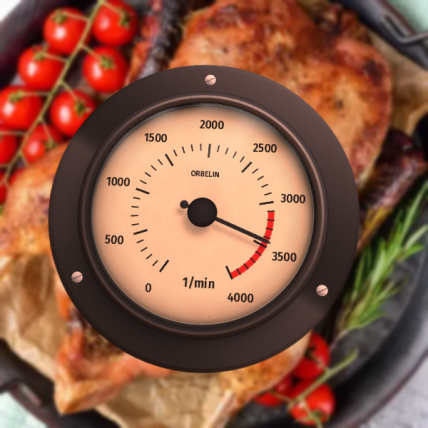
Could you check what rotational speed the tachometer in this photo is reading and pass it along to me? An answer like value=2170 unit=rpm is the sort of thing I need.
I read value=3450 unit=rpm
